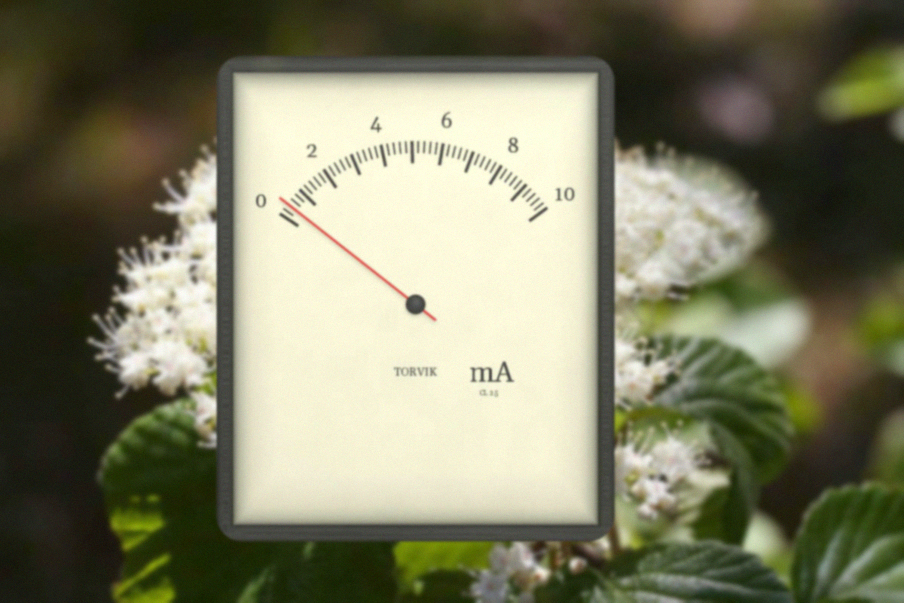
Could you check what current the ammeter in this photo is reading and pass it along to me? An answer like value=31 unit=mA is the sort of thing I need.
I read value=0.4 unit=mA
